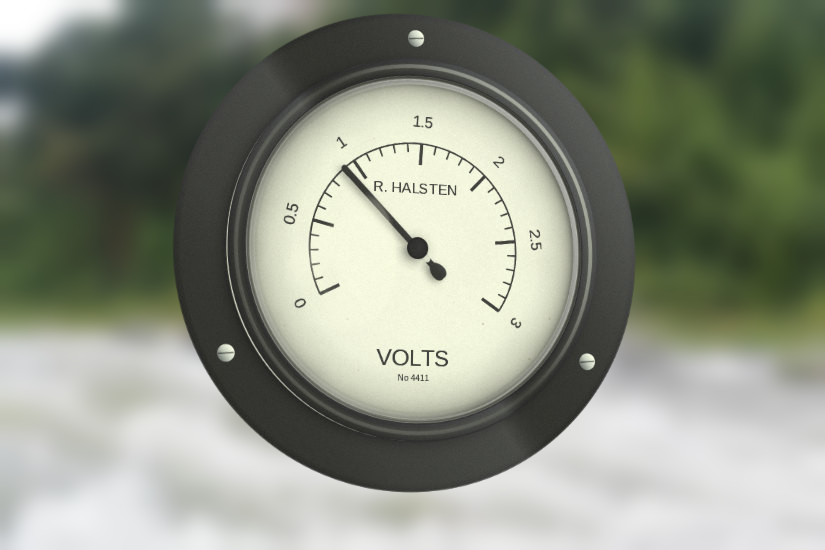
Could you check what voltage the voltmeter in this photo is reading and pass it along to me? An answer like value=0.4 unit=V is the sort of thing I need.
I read value=0.9 unit=V
